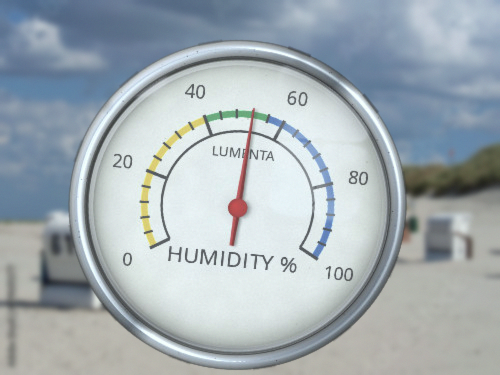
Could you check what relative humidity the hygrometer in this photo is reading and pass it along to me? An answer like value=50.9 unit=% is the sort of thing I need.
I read value=52 unit=%
